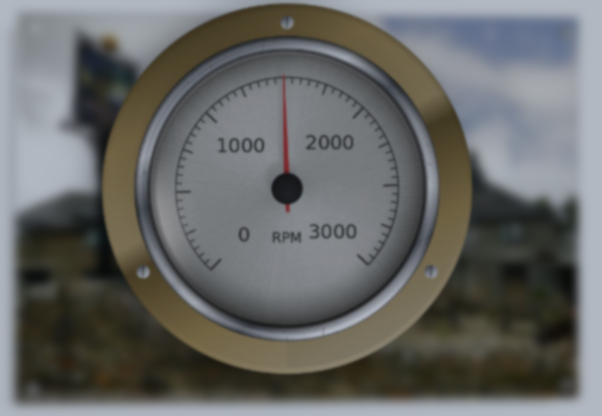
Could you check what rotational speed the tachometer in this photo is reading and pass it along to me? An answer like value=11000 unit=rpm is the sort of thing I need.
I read value=1500 unit=rpm
